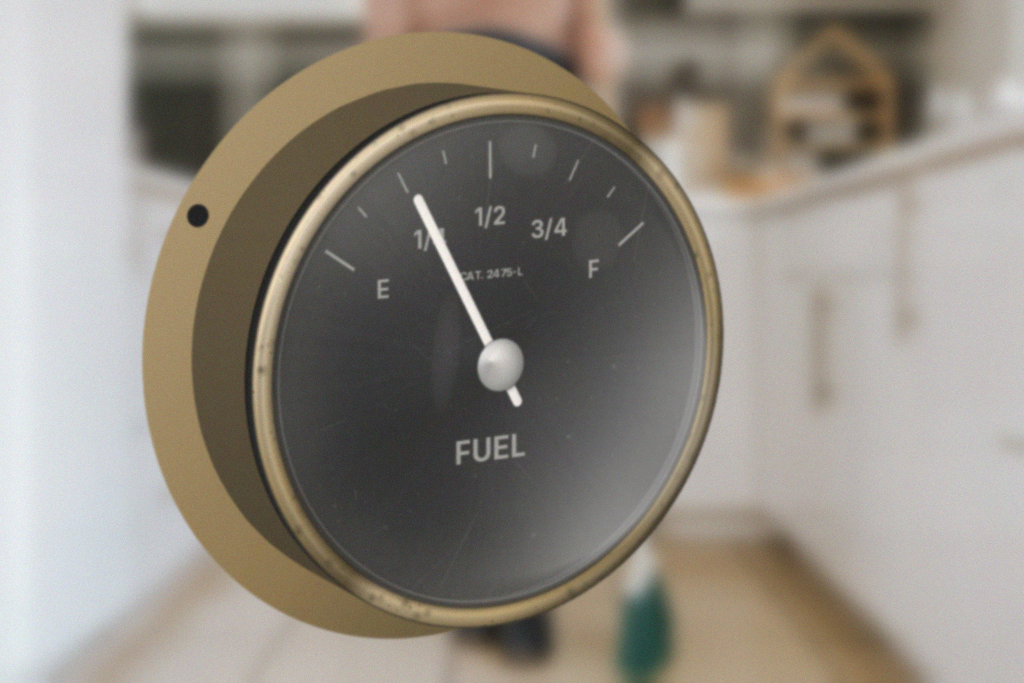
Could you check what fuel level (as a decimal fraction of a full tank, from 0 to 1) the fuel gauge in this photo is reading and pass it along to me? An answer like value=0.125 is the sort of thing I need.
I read value=0.25
